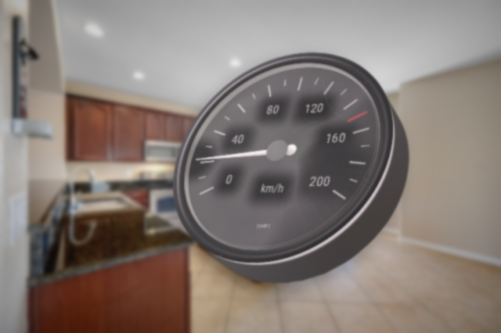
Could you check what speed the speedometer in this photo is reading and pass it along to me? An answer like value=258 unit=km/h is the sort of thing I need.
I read value=20 unit=km/h
